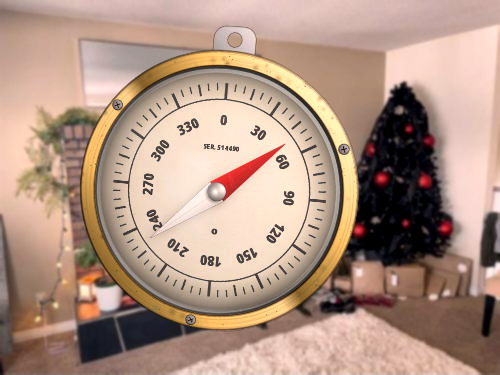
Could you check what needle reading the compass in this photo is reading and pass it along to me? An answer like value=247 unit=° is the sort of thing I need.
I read value=50 unit=°
